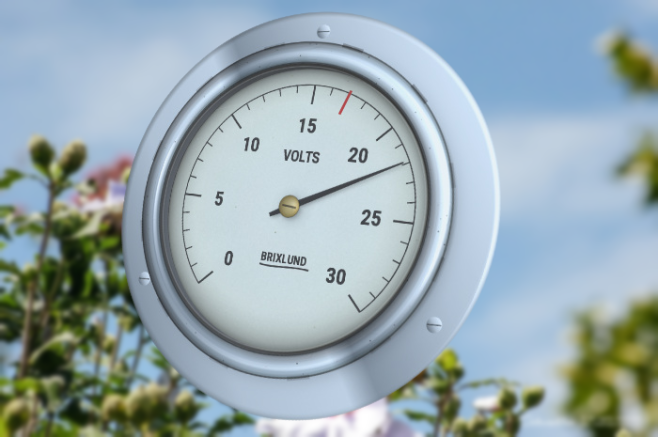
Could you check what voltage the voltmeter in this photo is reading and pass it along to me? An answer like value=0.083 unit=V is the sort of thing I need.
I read value=22 unit=V
